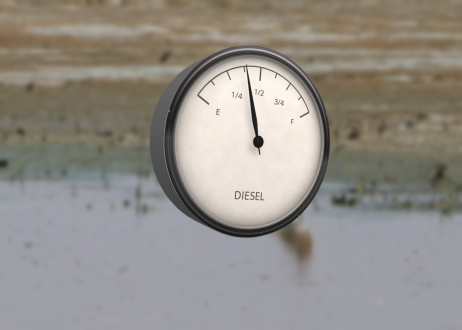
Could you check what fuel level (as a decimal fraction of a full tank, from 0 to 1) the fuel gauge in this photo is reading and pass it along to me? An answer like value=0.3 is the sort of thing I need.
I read value=0.375
